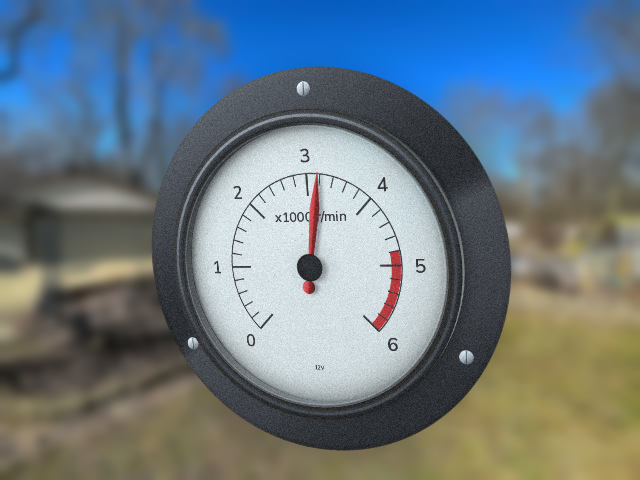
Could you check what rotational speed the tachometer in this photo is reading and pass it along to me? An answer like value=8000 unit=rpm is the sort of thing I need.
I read value=3200 unit=rpm
